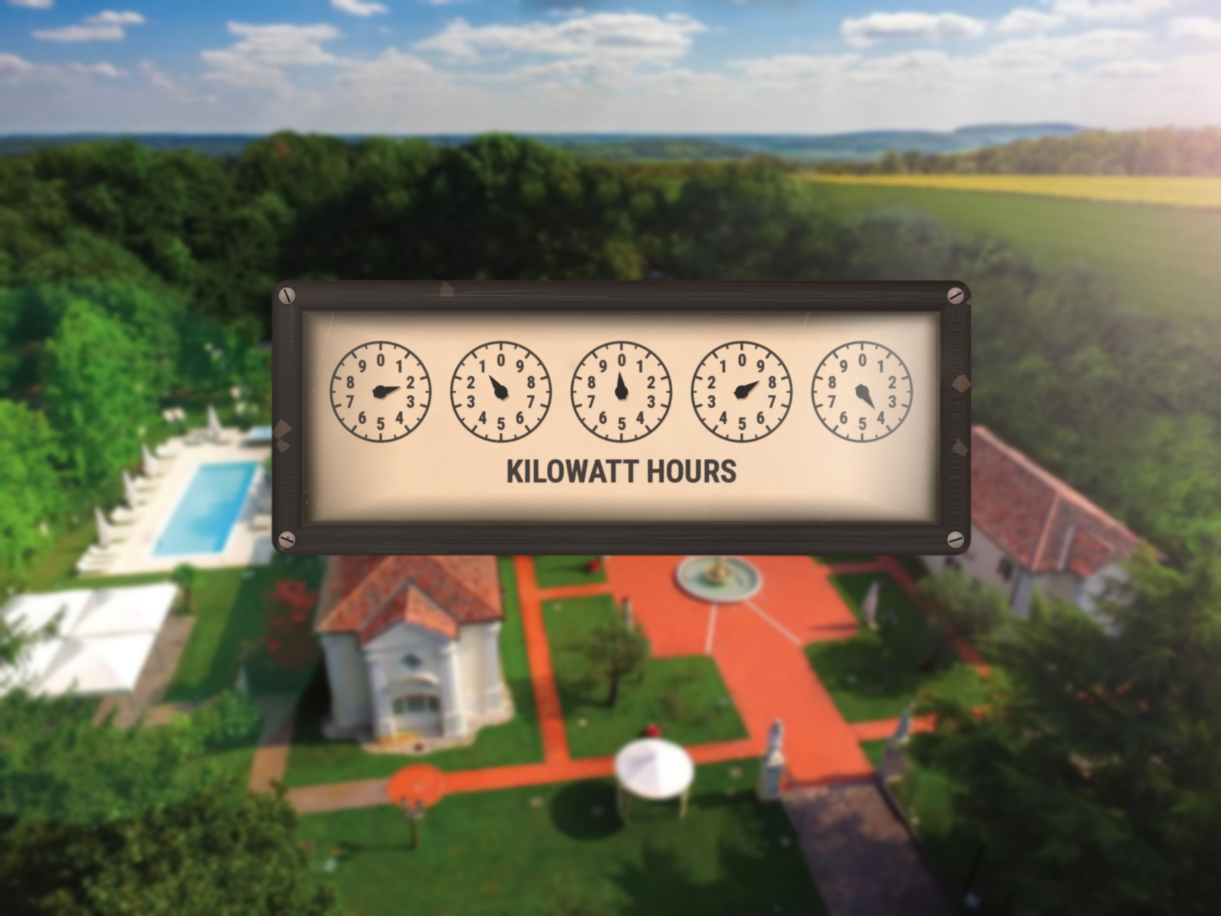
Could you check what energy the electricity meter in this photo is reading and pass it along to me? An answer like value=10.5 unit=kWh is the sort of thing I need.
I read value=20984 unit=kWh
